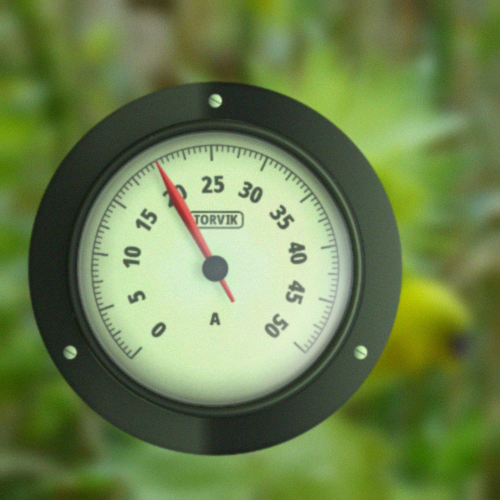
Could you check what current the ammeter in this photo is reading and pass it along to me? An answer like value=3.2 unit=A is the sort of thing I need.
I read value=20 unit=A
